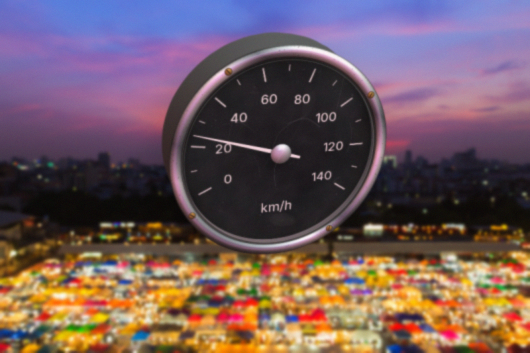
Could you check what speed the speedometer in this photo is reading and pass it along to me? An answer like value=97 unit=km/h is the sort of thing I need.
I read value=25 unit=km/h
